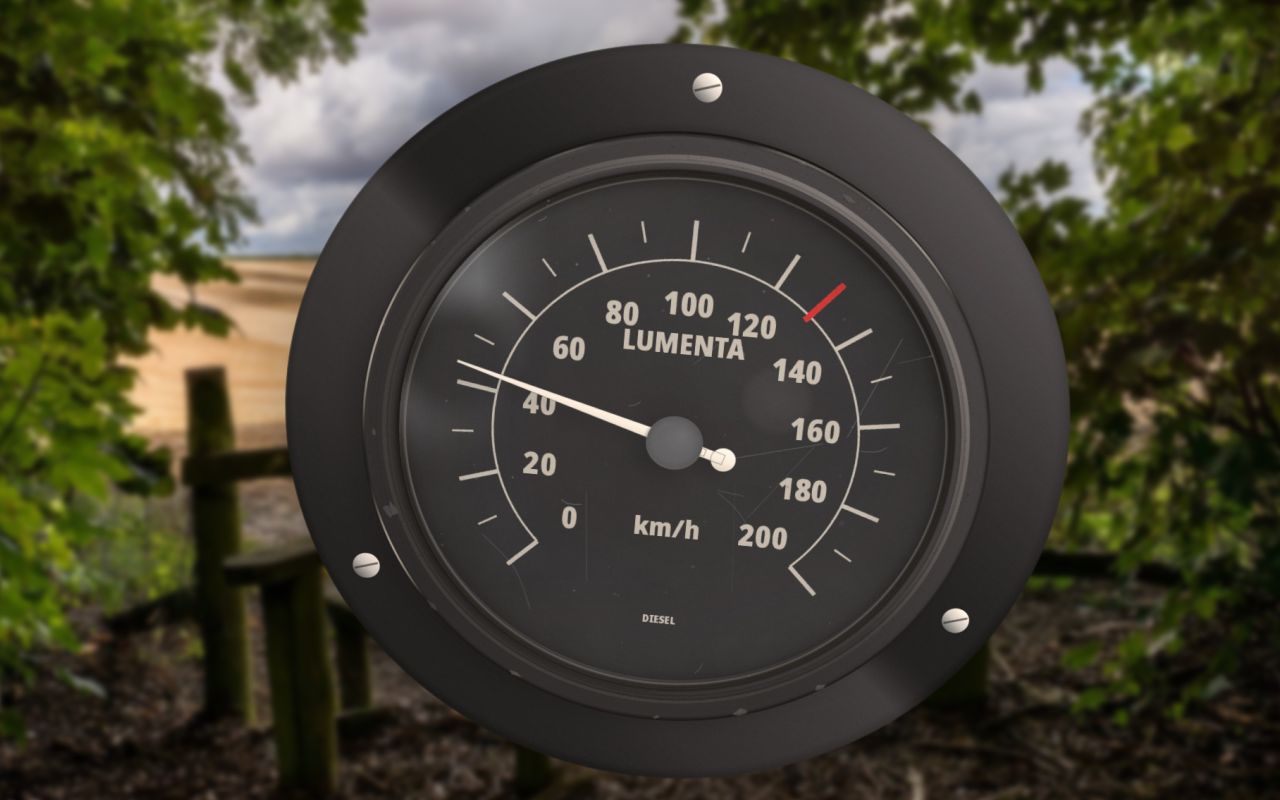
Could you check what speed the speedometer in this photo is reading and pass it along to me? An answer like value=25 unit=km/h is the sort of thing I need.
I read value=45 unit=km/h
